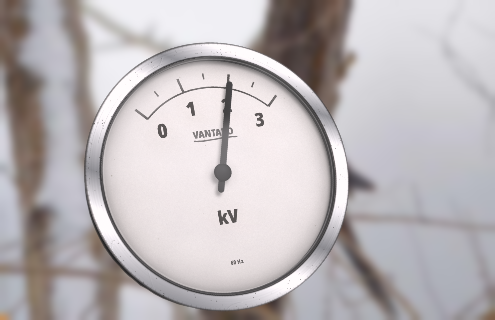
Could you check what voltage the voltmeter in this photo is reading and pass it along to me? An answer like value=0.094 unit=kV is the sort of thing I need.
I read value=2 unit=kV
